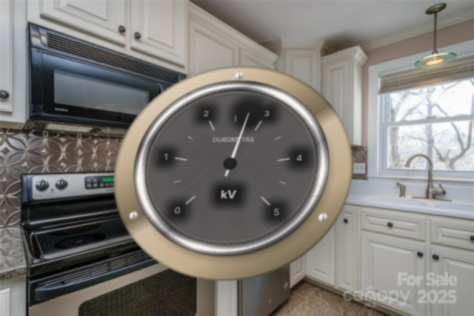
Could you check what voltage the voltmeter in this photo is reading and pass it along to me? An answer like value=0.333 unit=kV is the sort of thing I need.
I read value=2.75 unit=kV
